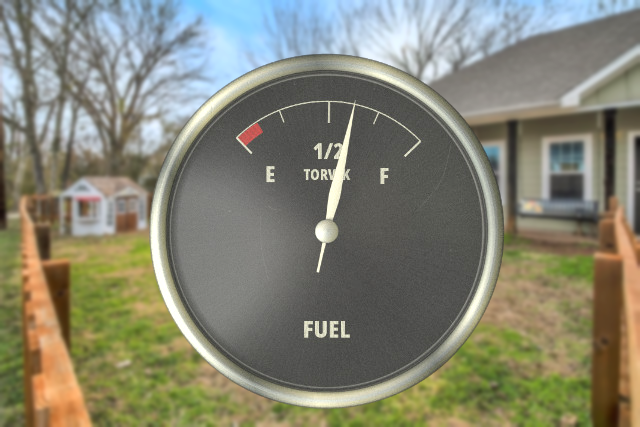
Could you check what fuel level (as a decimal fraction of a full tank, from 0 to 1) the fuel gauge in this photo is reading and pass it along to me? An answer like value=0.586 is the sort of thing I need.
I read value=0.625
